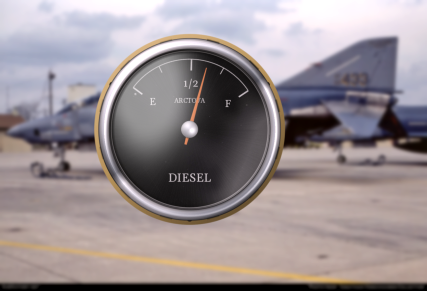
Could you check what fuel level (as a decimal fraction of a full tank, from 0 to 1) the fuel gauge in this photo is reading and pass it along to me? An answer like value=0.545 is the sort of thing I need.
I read value=0.625
